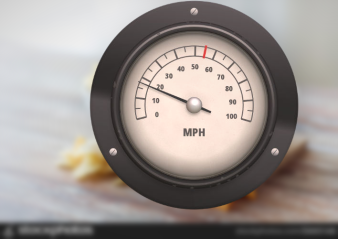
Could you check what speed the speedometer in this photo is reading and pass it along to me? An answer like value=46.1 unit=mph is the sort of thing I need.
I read value=17.5 unit=mph
